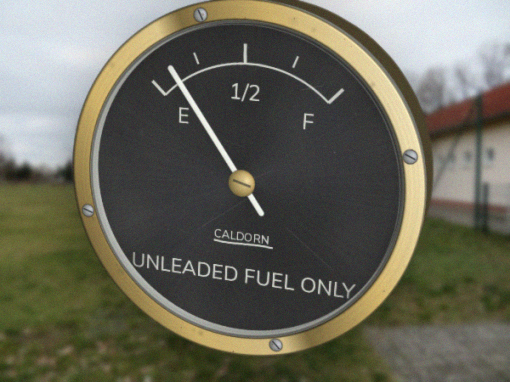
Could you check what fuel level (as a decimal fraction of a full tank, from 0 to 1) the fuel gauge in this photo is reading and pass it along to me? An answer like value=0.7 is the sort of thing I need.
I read value=0.125
